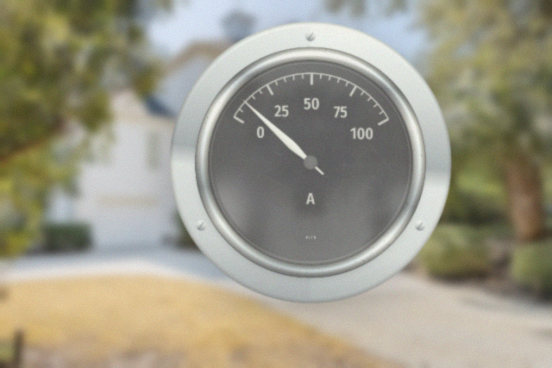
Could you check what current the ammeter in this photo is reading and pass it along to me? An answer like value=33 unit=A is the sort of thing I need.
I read value=10 unit=A
